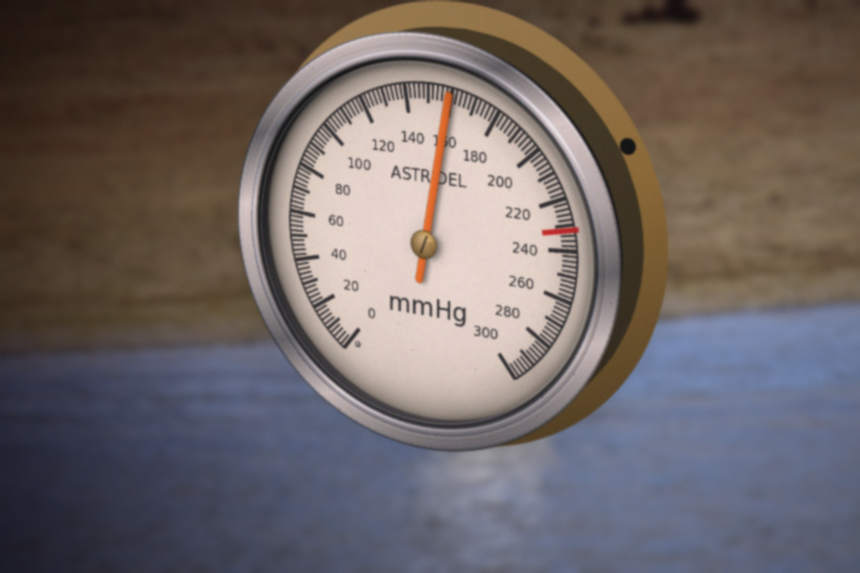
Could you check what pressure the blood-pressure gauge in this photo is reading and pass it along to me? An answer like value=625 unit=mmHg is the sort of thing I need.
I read value=160 unit=mmHg
